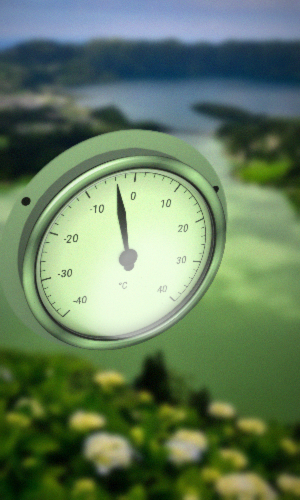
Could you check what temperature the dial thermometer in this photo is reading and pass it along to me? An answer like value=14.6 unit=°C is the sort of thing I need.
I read value=-4 unit=°C
